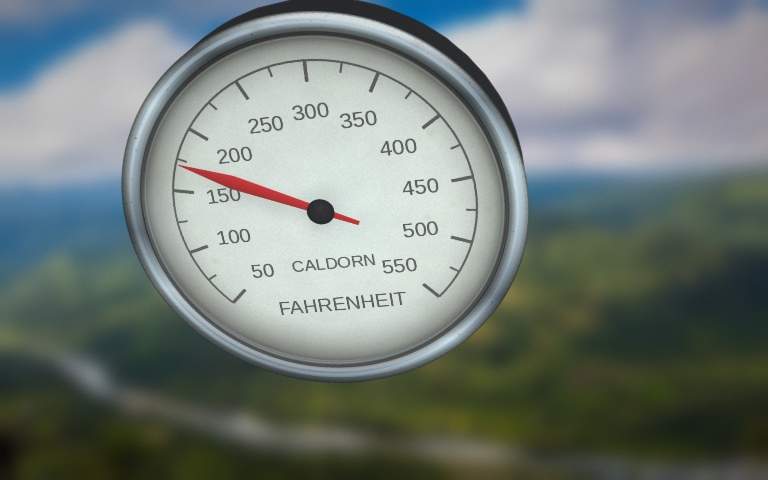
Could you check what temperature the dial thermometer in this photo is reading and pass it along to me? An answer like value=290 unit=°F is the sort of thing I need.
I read value=175 unit=°F
